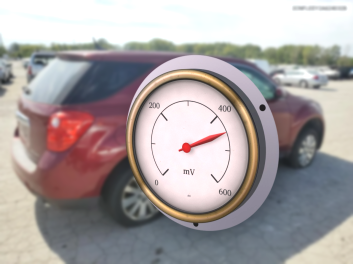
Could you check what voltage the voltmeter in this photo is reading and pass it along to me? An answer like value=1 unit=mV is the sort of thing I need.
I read value=450 unit=mV
